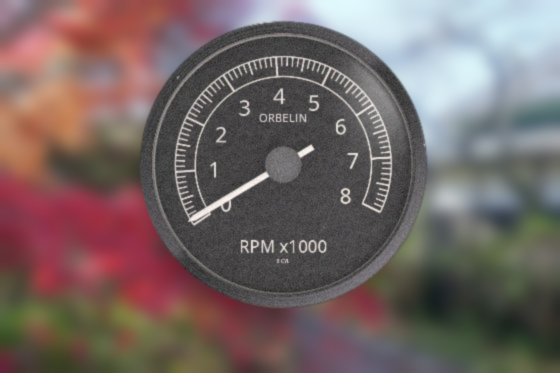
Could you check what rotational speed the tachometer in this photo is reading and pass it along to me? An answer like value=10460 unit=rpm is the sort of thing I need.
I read value=100 unit=rpm
